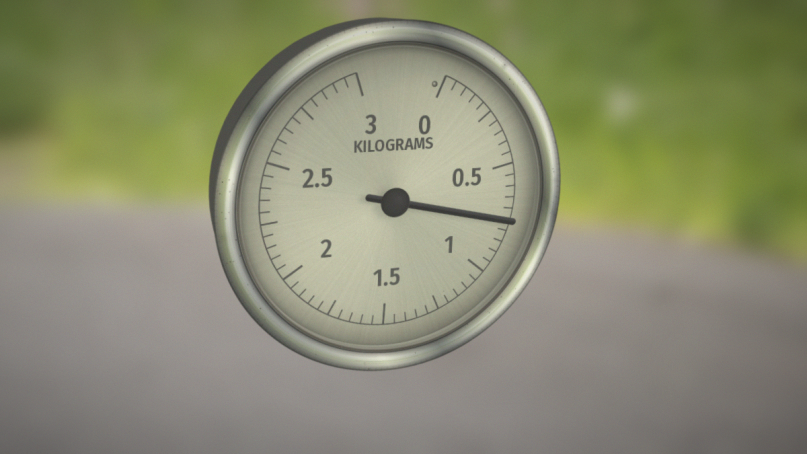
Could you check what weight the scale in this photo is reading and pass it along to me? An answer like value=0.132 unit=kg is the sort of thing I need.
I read value=0.75 unit=kg
